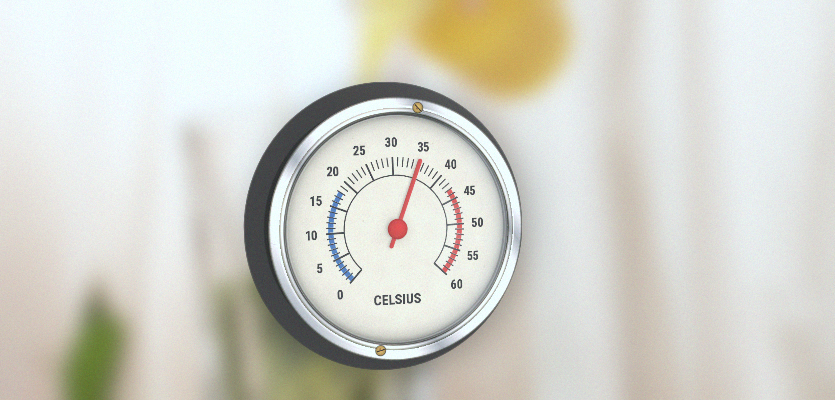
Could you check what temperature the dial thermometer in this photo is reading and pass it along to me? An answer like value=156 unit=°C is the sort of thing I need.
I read value=35 unit=°C
